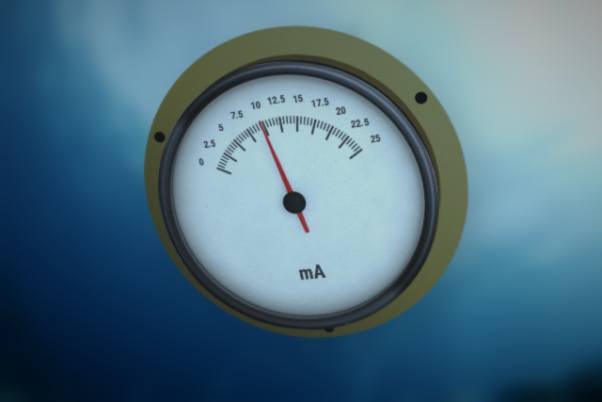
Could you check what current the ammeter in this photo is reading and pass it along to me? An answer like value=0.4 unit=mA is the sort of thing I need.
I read value=10 unit=mA
